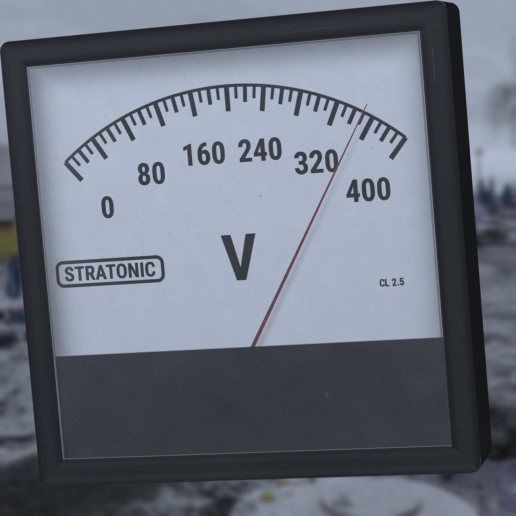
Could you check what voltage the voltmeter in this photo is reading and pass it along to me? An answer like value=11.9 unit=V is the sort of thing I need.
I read value=350 unit=V
